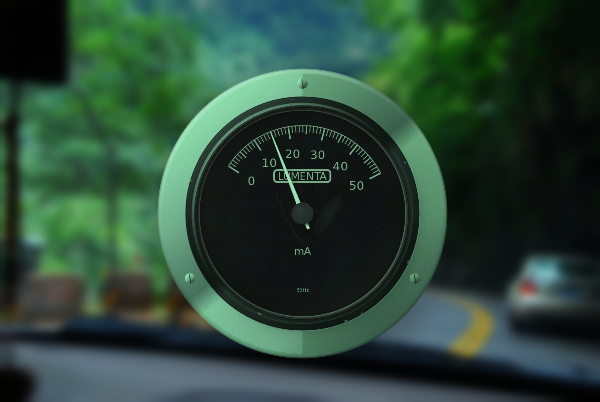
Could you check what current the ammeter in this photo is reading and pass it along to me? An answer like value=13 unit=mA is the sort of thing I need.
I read value=15 unit=mA
